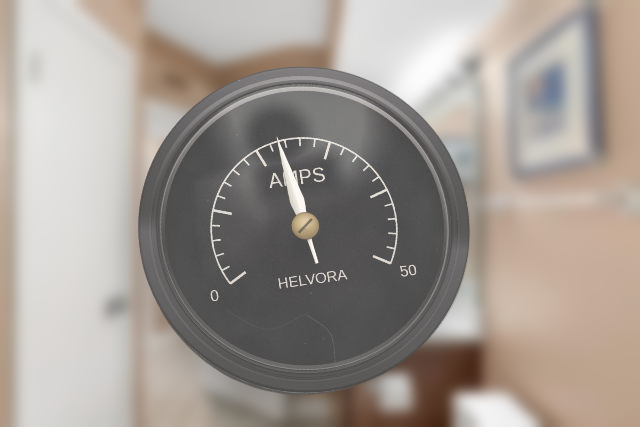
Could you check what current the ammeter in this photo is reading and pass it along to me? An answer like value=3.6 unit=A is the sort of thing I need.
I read value=23 unit=A
